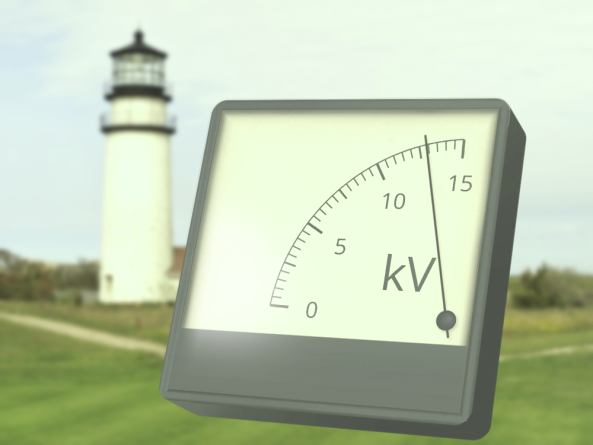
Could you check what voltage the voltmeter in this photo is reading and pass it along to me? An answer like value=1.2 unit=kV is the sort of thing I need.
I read value=13 unit=kV
